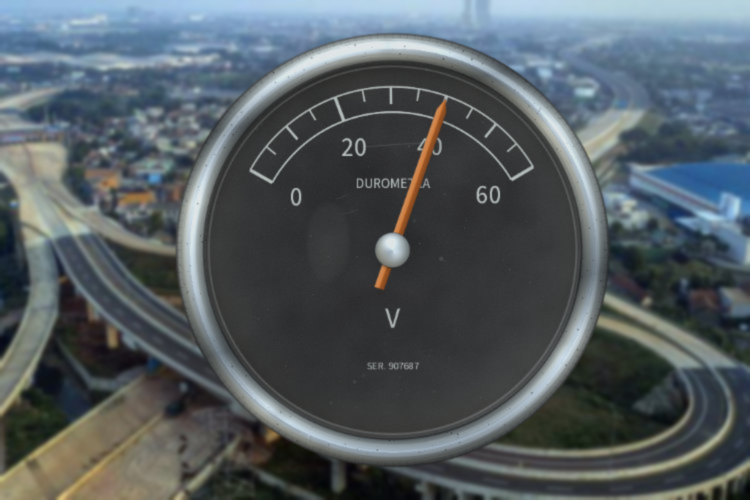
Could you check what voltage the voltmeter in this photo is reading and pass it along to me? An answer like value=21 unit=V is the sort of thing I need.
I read value=40 unit=V
